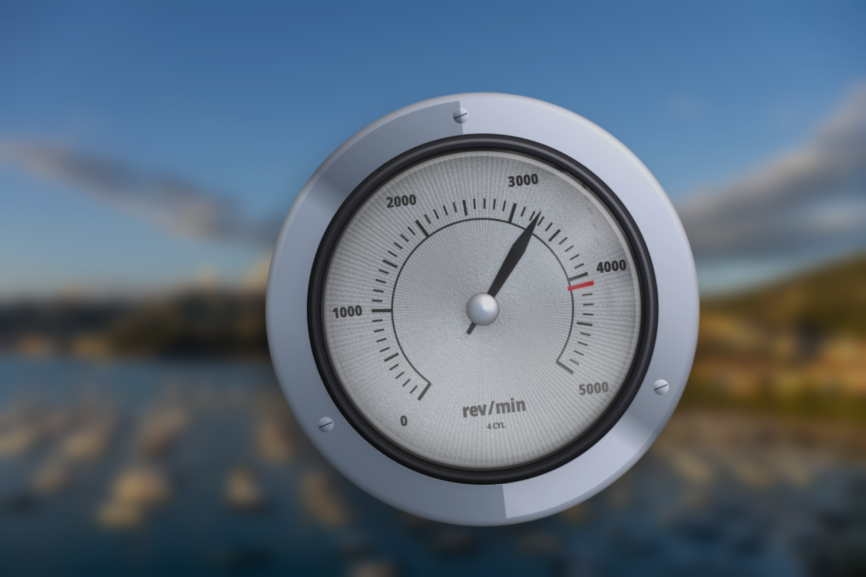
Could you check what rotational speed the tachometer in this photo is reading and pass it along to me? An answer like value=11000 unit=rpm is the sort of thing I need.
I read value=3250 unit=rpm
